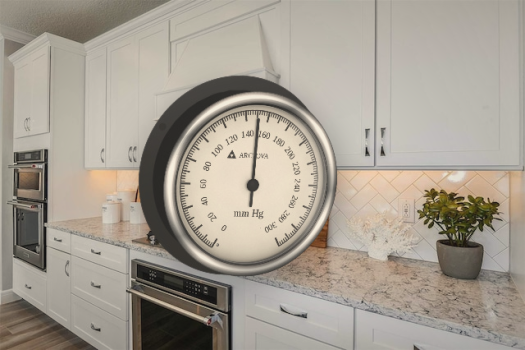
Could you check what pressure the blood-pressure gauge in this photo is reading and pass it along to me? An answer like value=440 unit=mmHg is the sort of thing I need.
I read value=150 unit=mmHg
